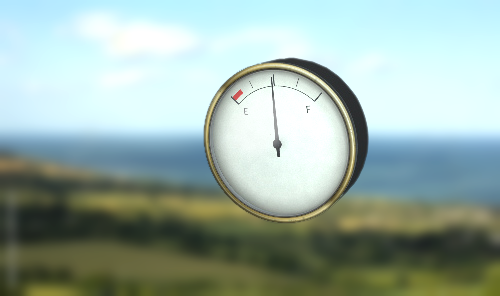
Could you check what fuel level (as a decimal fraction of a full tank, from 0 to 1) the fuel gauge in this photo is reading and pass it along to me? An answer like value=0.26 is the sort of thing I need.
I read value=0.5
